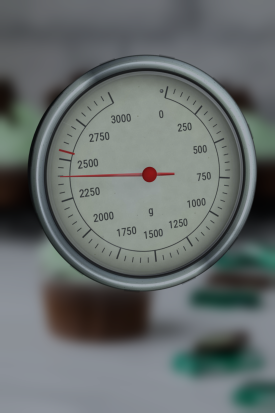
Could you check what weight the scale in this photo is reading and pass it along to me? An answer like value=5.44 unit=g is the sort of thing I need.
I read value=2400 unit=g
